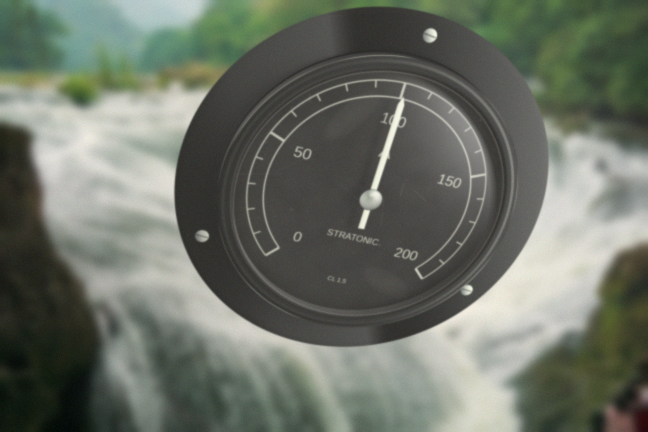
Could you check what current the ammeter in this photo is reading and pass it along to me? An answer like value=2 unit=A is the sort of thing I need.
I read value=100 unit=A
